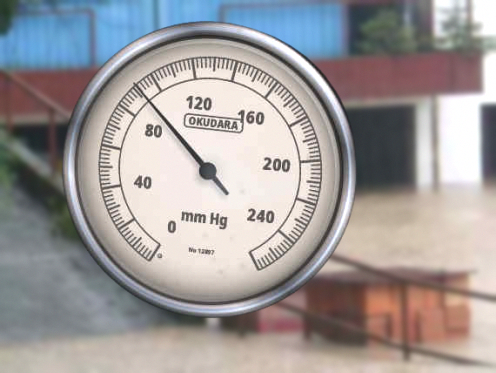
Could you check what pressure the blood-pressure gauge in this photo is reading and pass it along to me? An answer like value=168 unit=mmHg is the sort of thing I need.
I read value=92 unit=mmHg
